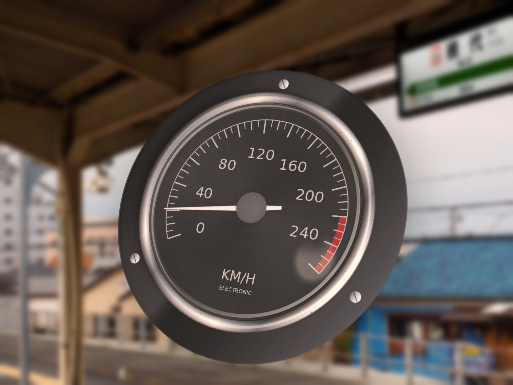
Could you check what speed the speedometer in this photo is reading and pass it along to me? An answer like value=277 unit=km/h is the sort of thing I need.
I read value=20 unit=km/h
